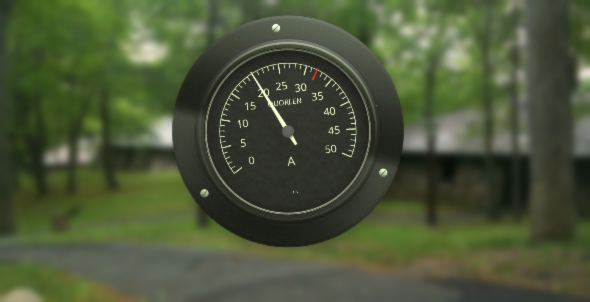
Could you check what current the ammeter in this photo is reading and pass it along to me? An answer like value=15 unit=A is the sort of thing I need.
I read value=20 unit=A
